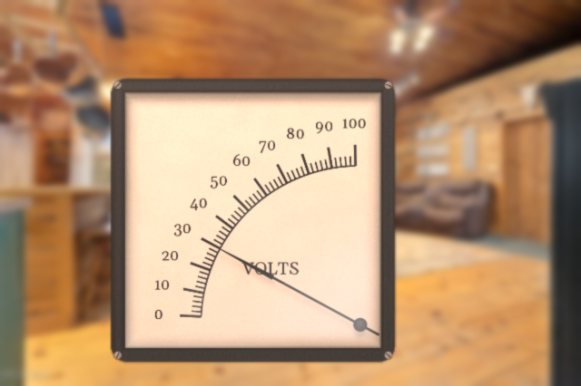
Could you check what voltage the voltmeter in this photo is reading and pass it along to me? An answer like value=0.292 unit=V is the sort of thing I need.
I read value=30 unit=V
